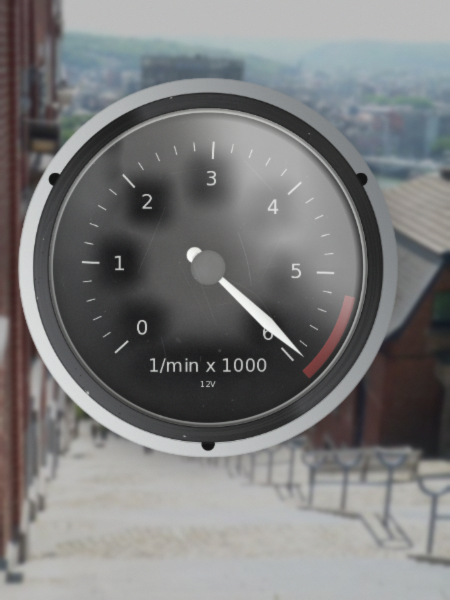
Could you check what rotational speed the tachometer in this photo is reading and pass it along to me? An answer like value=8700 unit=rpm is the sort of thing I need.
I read value=5900 unit=rpm
